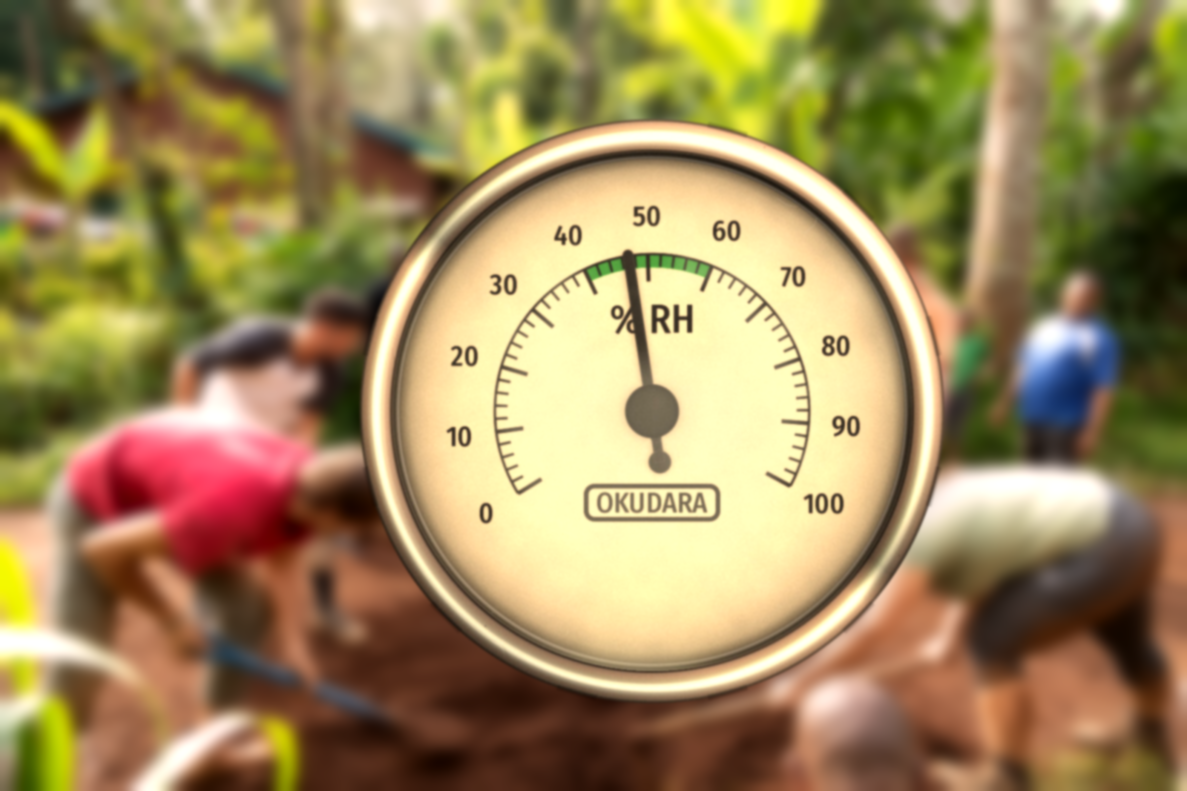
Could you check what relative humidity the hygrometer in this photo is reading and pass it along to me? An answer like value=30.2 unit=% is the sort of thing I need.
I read value=47 unit=%
